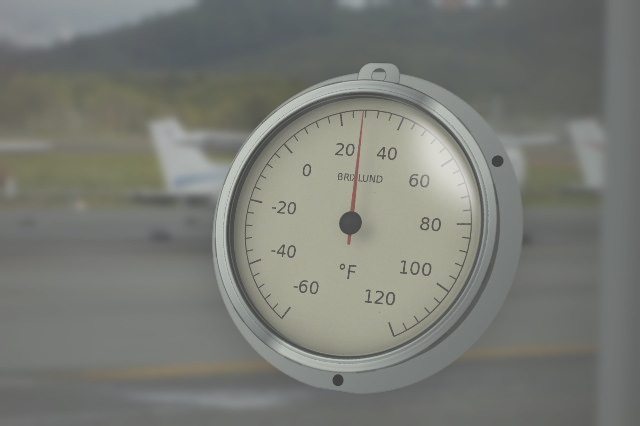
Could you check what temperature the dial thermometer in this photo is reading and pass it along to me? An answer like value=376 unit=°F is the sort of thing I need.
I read value=28 unit=°F
